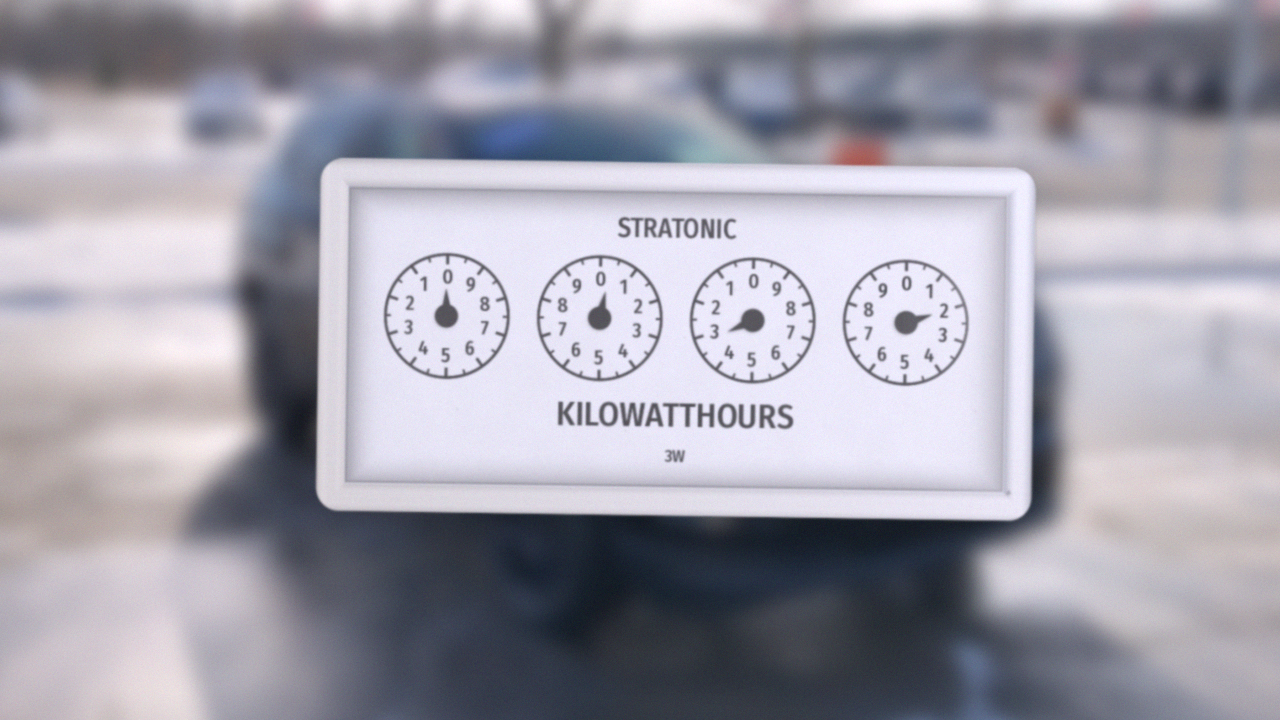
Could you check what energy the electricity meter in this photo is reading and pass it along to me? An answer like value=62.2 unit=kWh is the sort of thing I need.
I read value=32 unit=kWh
